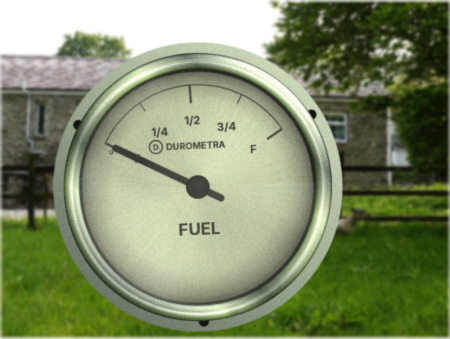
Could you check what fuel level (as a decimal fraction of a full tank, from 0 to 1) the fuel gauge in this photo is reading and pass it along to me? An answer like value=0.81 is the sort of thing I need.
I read value=0
